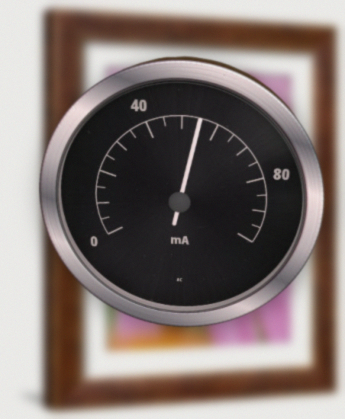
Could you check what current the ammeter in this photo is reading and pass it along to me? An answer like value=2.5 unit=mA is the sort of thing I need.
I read value=55 unit=mA
